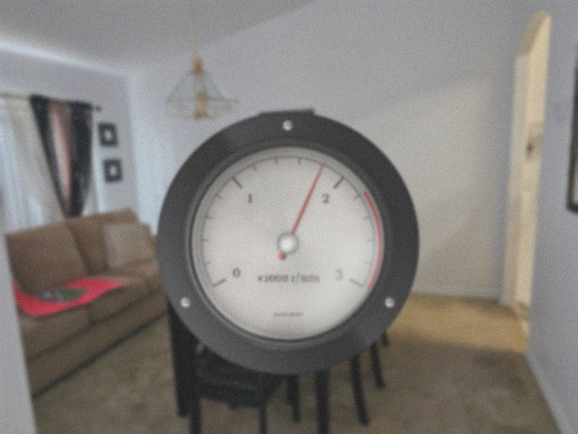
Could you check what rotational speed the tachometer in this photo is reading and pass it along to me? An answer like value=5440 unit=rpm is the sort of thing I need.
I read value=1800 unit=rpm
